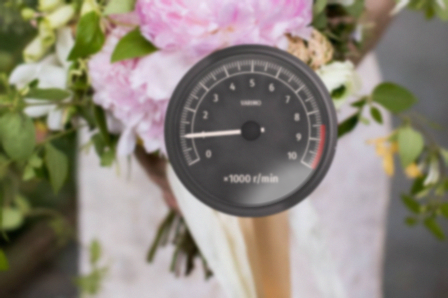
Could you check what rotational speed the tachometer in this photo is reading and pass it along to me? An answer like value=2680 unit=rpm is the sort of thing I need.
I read value=1000 unit=rpm
